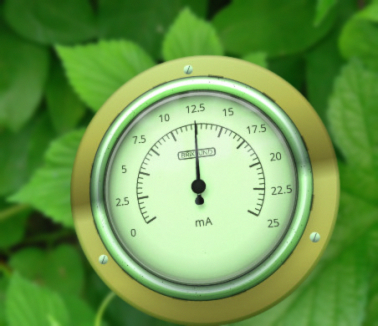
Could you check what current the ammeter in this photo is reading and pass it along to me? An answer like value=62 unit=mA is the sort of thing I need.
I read value=12.5 unit=mA
